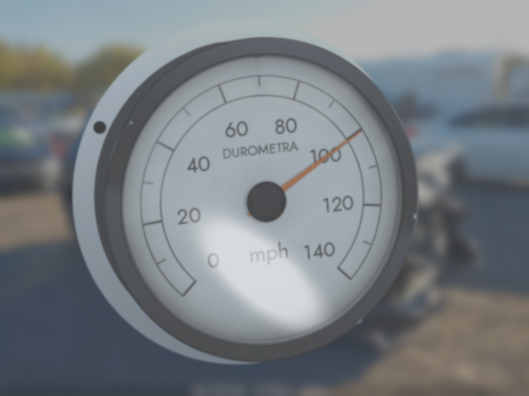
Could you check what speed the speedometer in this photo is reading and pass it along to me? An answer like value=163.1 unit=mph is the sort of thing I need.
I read value=100 unit=mph
